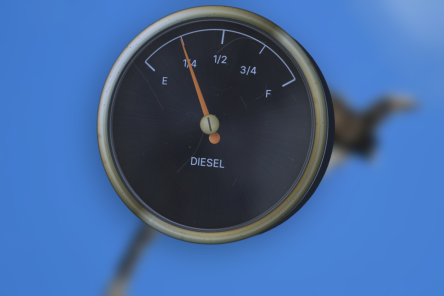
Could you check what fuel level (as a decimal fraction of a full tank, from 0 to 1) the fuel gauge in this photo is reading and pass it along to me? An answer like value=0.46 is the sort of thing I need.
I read value=0.25
